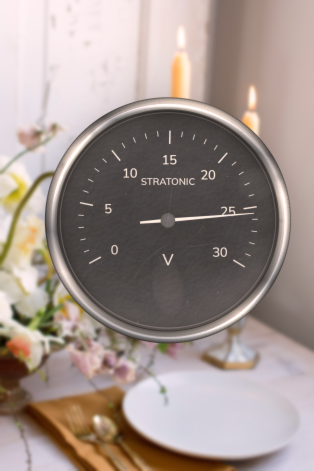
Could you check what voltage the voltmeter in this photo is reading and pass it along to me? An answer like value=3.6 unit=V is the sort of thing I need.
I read value=25.5 unit=V
